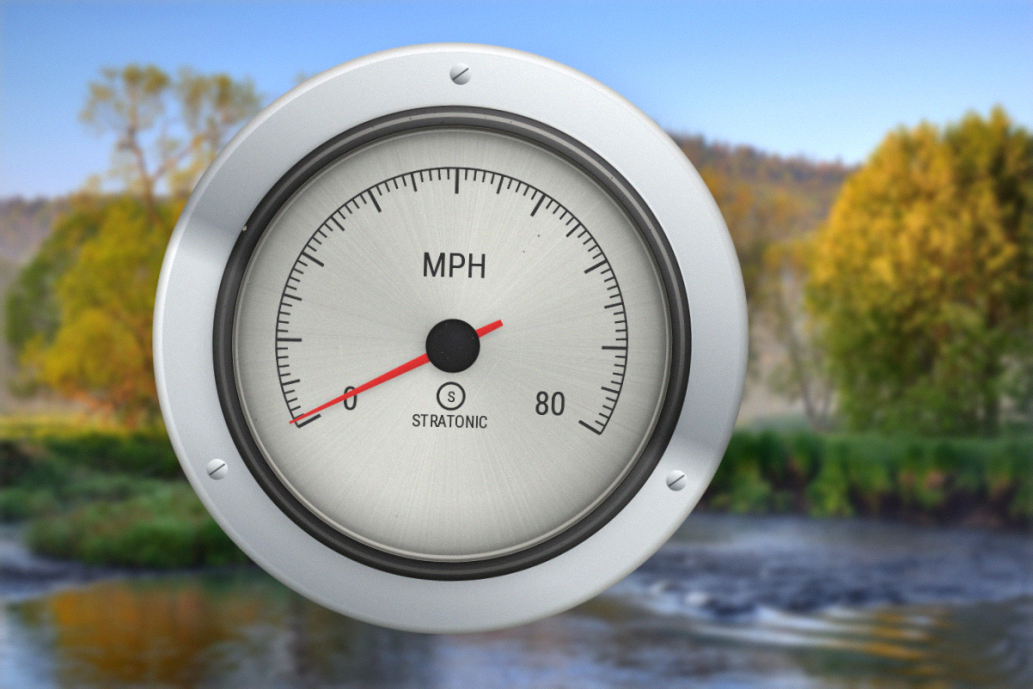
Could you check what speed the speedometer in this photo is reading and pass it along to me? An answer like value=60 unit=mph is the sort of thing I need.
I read value=1 unit=mph
